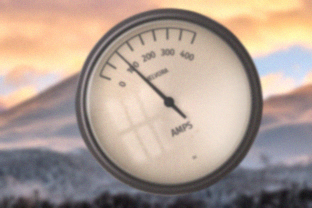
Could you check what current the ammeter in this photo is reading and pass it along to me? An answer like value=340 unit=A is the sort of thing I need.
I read value=100 unit=A
